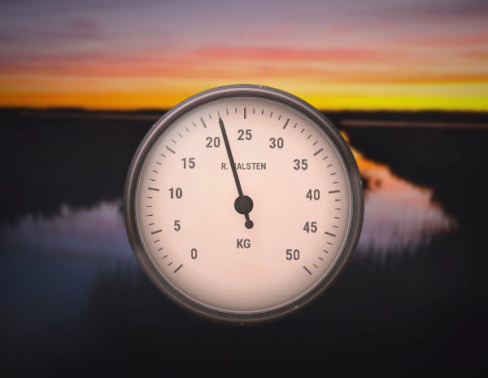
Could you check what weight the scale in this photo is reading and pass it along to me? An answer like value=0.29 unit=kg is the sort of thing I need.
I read value=22 unit=kg
